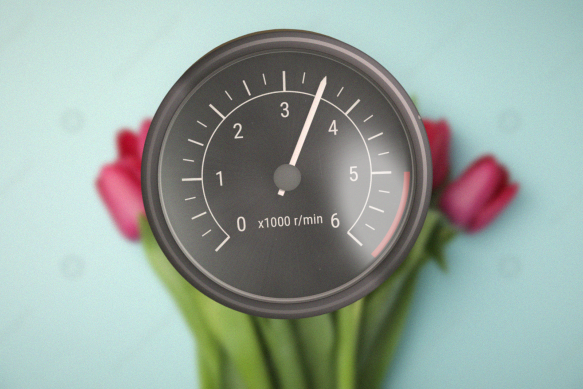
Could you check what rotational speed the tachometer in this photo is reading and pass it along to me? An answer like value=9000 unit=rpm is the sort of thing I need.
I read value=3500 unit=rpm
